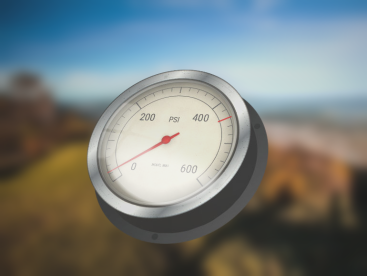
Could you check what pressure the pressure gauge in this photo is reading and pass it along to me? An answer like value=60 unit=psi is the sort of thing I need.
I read value=20 unit=psi
